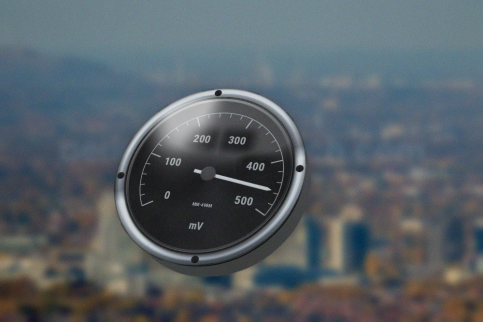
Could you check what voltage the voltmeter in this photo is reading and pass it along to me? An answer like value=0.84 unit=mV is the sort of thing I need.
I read value=460 unit=mV
